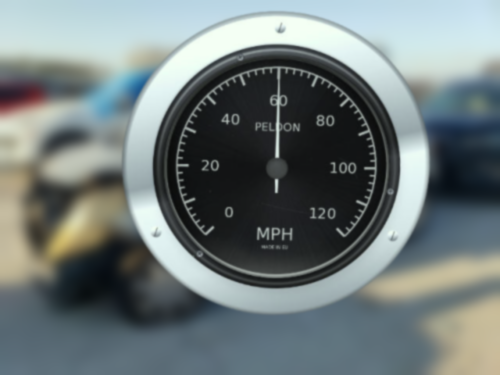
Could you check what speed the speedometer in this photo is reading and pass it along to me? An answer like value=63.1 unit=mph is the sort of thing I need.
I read value=60 unit=mph
